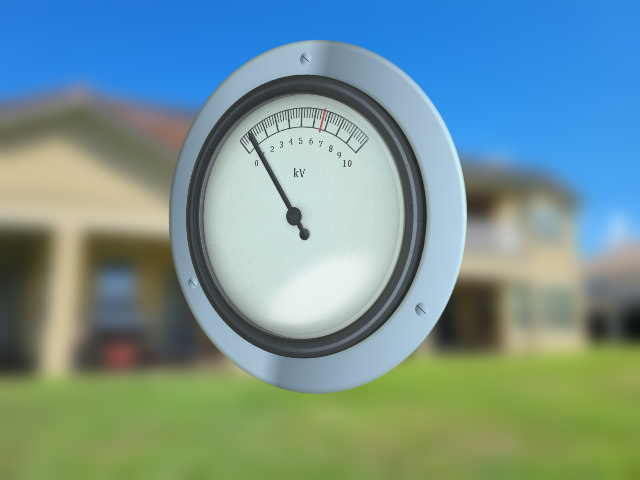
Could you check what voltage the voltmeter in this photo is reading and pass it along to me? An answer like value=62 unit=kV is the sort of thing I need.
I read value=1 unit=kV
